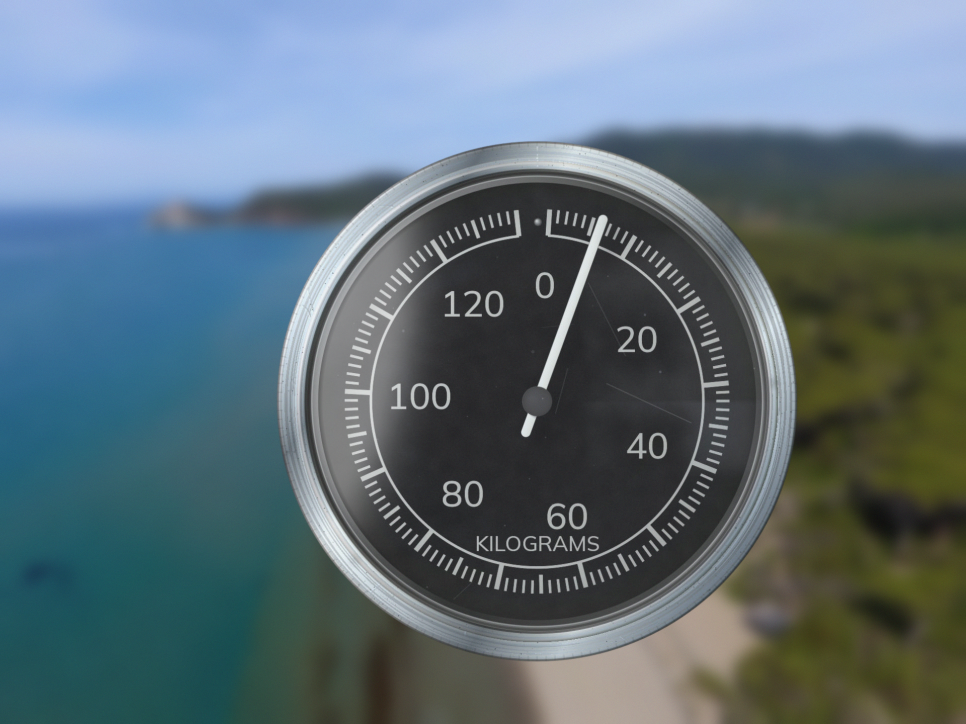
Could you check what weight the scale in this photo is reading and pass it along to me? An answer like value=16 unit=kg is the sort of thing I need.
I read value=6 unit=kg
